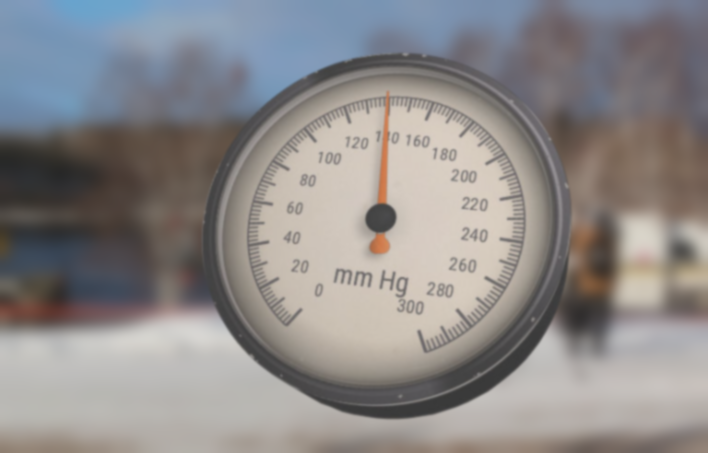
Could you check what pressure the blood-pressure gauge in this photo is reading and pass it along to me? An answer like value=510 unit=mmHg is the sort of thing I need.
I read value=140 unit=mmHg
